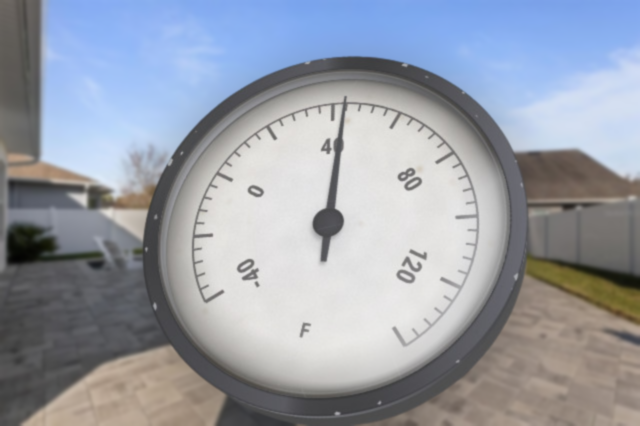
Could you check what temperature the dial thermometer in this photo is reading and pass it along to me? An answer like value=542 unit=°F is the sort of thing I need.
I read value=44 unit=°F
